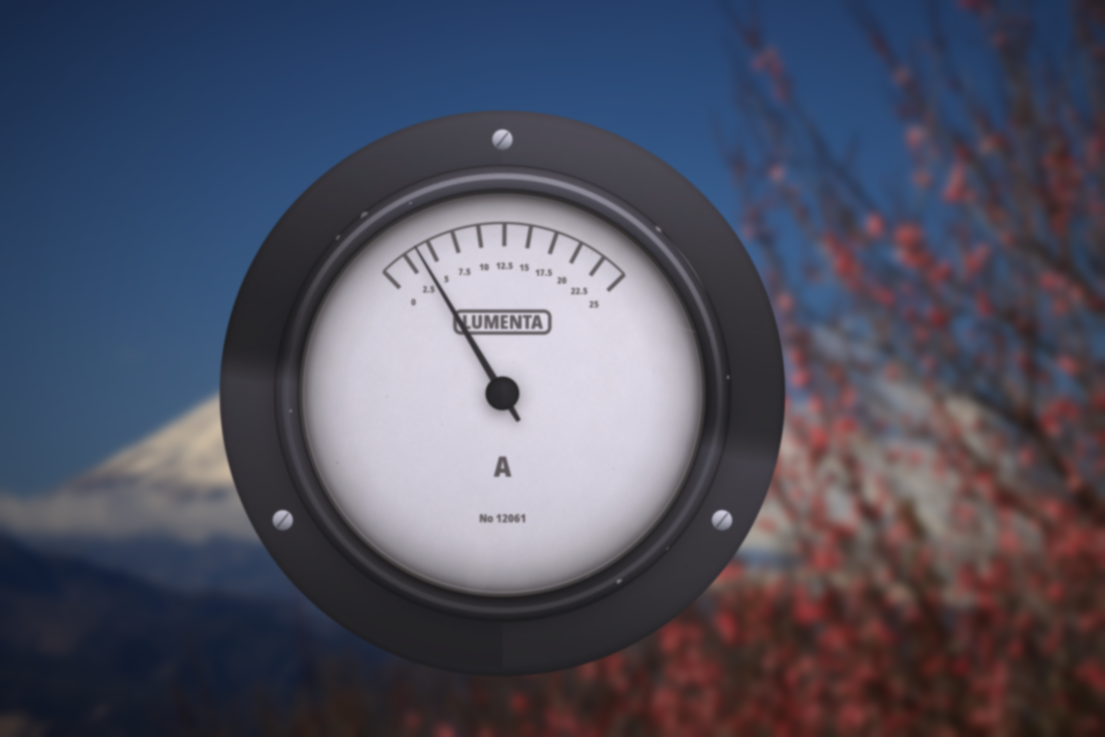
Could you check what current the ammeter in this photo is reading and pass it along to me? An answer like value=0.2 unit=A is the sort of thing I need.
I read value=3.75 unit=A
